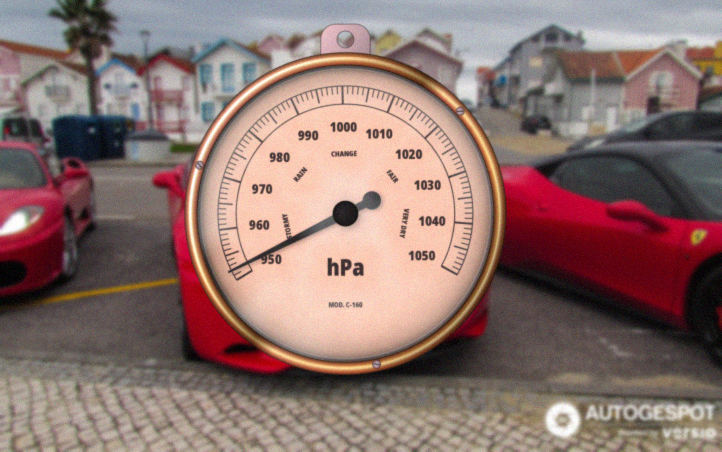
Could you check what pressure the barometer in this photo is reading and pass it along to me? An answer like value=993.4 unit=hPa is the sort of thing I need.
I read value=952 unit=hPa
